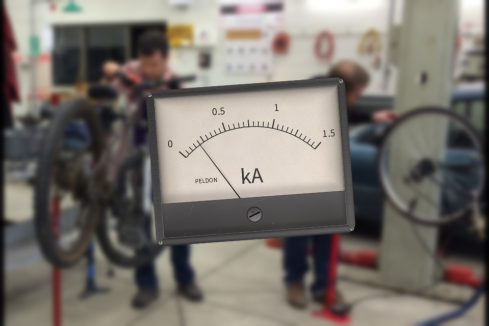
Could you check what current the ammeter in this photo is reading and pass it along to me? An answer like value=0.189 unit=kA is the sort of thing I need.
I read value=0.2 unit=kA
